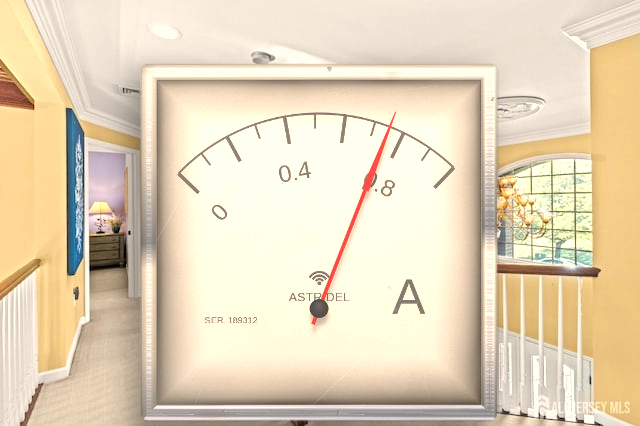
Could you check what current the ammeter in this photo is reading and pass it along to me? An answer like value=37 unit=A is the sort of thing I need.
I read value=0.75 unit=A
